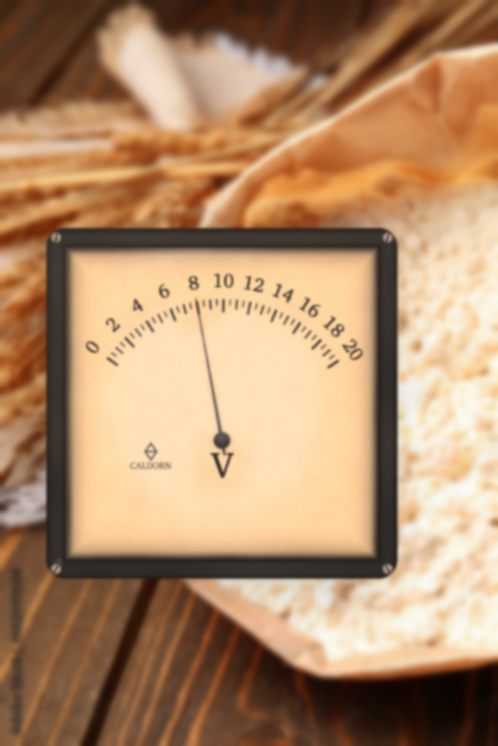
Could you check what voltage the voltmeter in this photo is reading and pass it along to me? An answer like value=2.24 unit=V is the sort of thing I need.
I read value=8 unit=V
